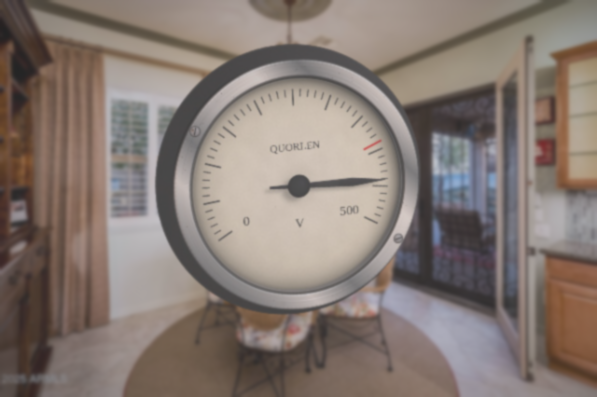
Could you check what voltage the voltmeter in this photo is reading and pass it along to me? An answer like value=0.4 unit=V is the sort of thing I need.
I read value=440 unit=V
